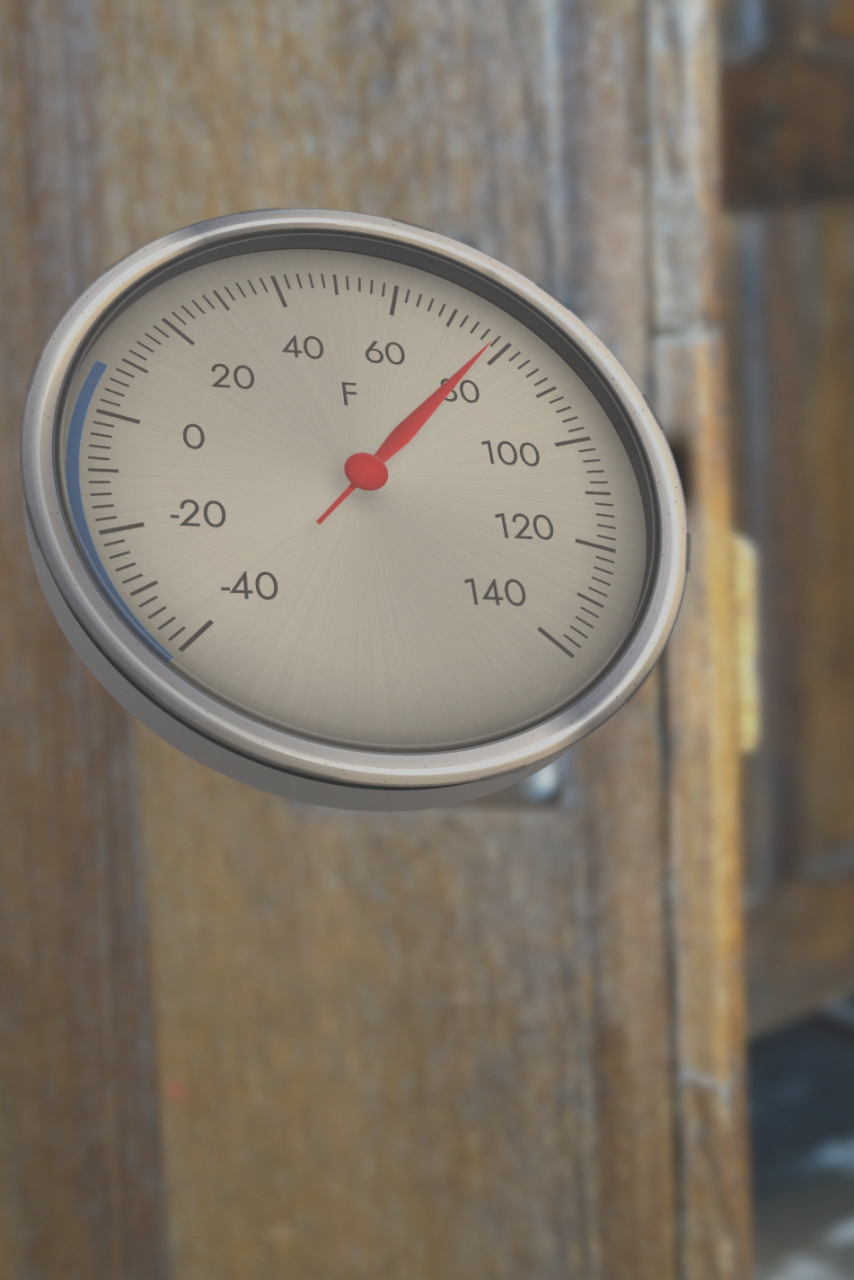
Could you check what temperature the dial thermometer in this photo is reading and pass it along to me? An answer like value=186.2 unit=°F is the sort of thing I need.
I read value=78 unit=°F
